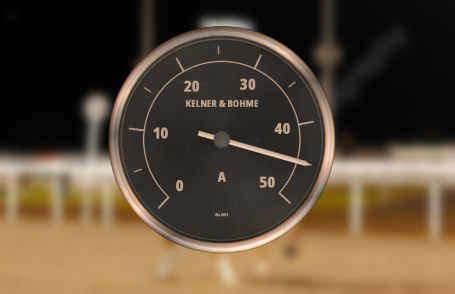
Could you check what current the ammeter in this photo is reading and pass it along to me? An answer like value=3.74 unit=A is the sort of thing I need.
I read value=45 unit=A
